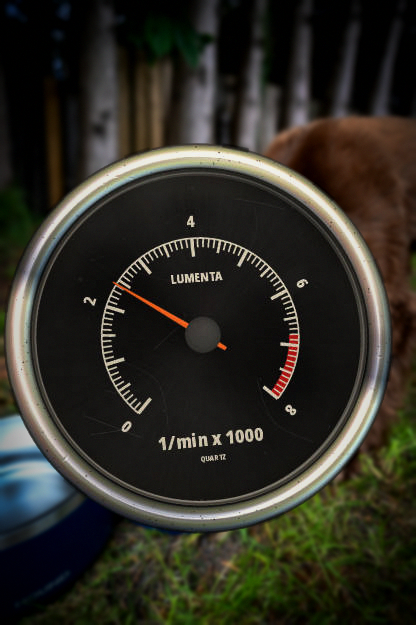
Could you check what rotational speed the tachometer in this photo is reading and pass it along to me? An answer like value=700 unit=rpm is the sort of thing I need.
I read value=2400 unit=rpm
